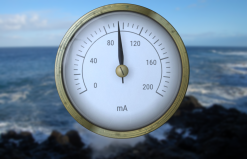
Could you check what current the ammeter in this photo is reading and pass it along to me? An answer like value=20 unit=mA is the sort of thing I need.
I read value=95 unit=mA
